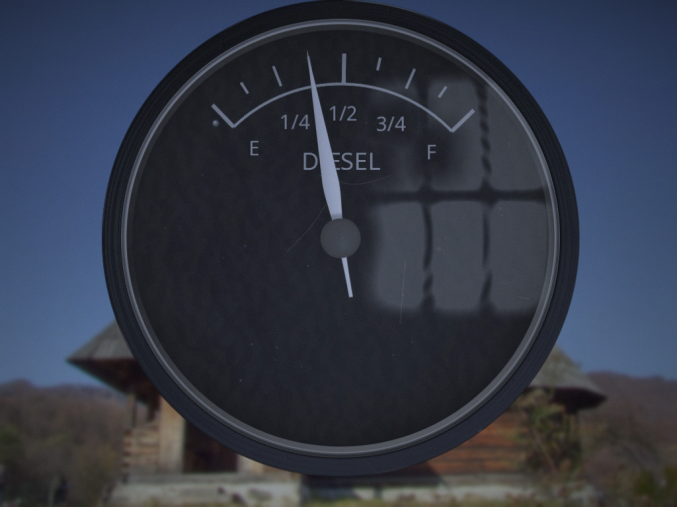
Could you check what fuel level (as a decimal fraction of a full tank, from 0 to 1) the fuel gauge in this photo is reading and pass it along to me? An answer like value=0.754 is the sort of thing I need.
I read value=0.375
